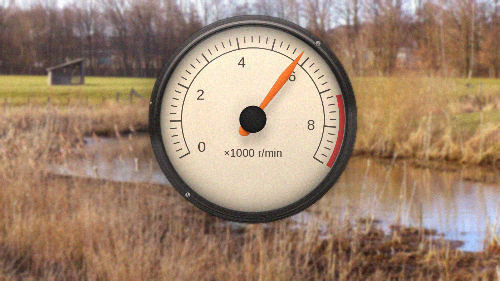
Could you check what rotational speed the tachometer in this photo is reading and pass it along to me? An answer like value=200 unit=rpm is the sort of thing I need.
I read value=5800 unit=rpm
